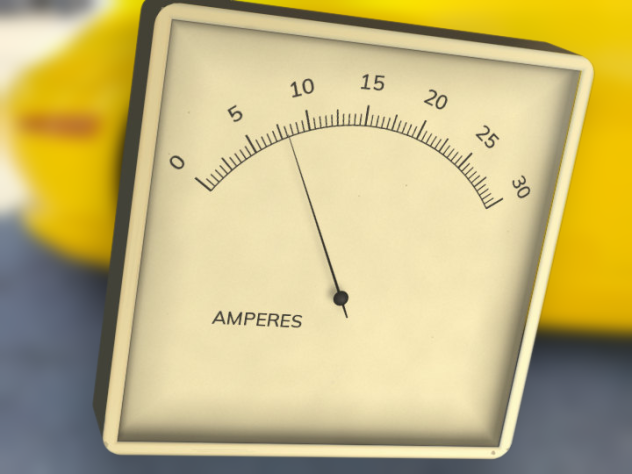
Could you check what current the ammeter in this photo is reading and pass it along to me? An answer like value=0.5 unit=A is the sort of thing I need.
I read value=8 unit=A
